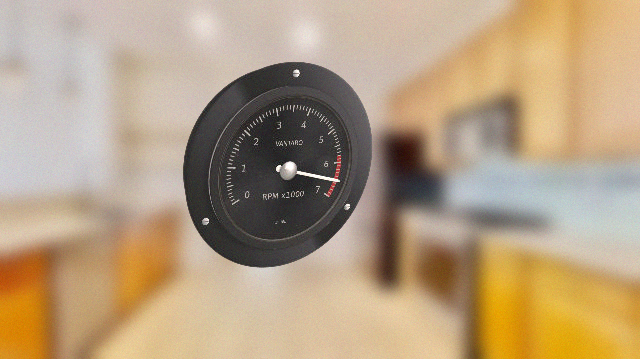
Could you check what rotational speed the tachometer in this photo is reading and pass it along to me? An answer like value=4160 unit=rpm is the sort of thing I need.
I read value=6500 unit=rpm
